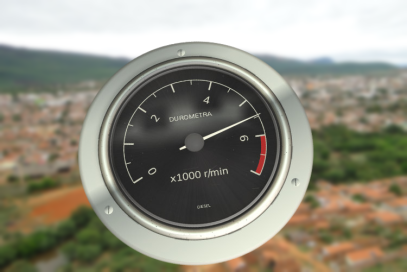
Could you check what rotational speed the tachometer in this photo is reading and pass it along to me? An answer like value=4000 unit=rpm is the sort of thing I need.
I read value=5500 unit=rpm
